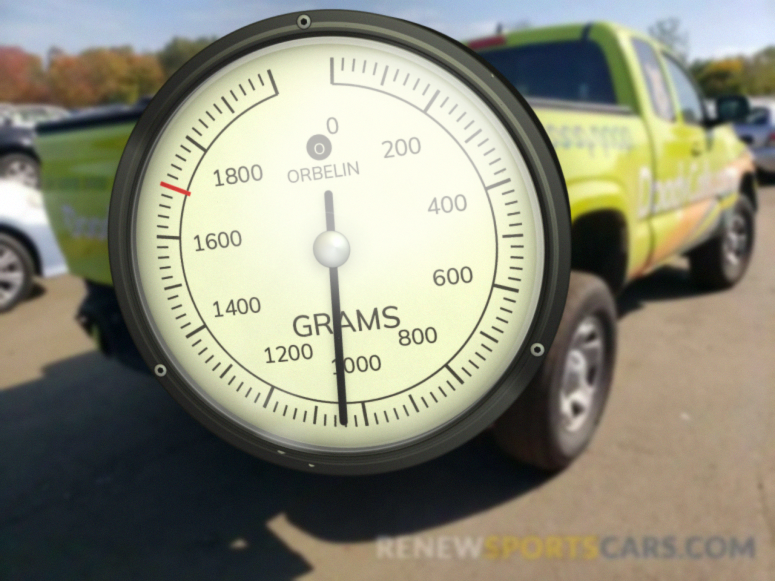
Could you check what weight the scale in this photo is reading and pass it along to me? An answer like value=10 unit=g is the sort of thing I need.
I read value=1040 unit=g
